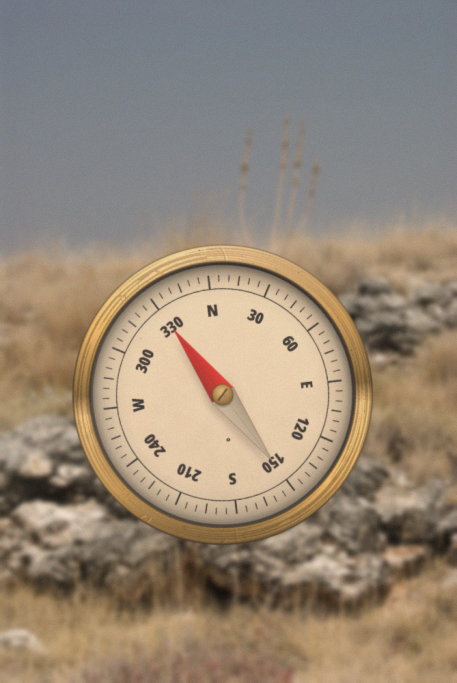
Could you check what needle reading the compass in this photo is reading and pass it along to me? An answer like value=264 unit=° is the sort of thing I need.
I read value=330 unit=°
